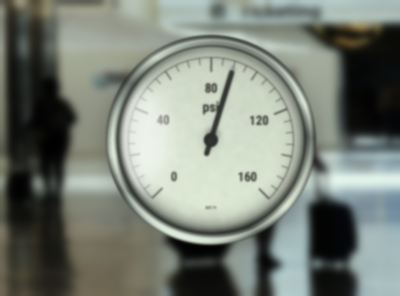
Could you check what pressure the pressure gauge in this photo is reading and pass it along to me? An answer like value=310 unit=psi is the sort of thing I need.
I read value=90 unit=psi
